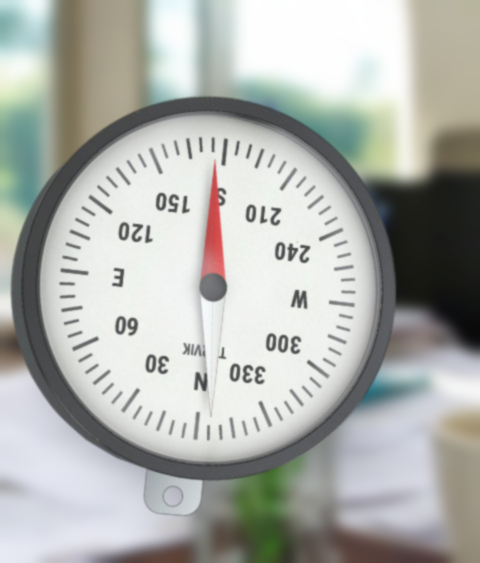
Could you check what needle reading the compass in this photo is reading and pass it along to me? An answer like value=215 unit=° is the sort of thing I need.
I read value=175 unit=°
